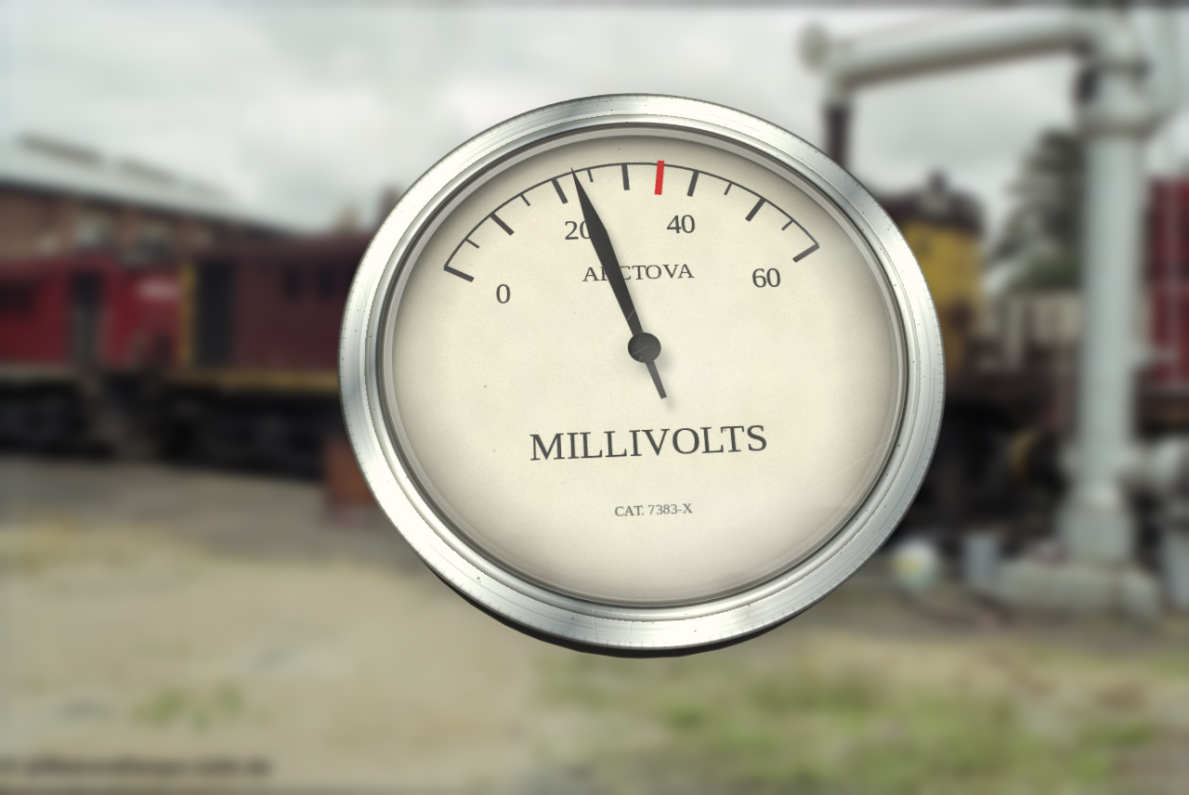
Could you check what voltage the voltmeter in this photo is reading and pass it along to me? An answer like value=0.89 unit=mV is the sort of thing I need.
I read value=22.5 unit=mV
